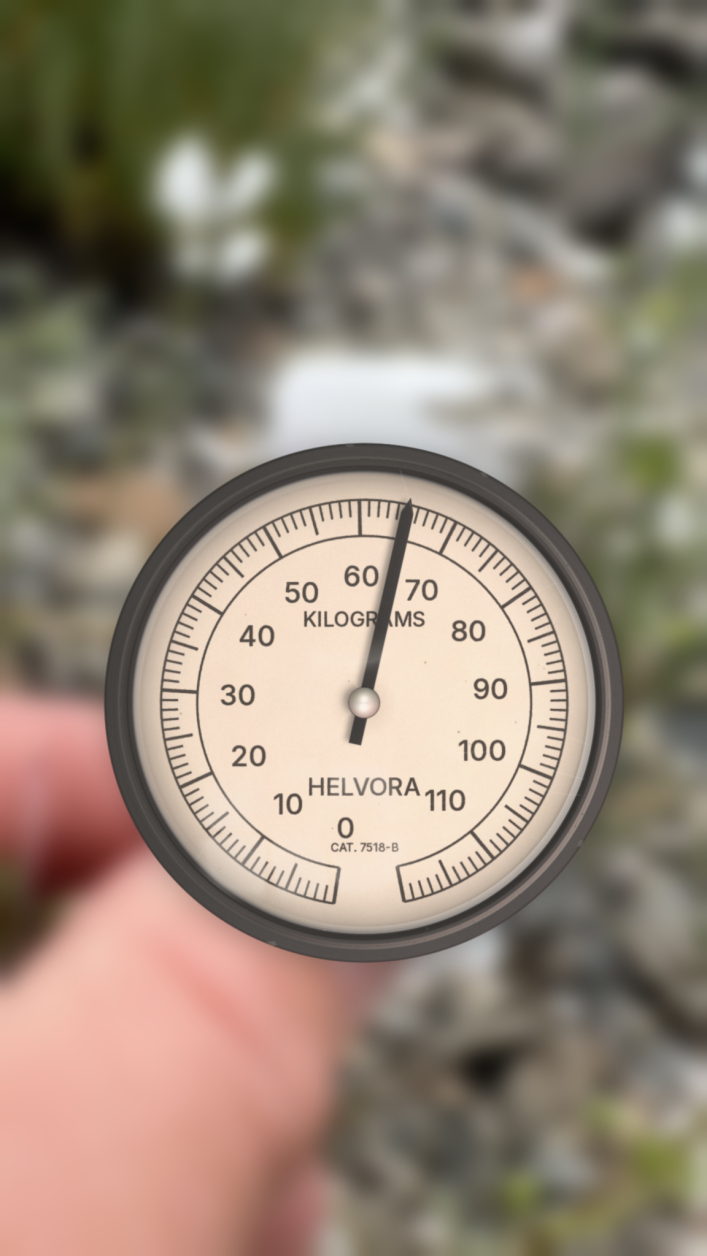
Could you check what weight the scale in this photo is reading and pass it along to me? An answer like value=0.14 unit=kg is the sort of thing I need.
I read value=65 unit=kg
